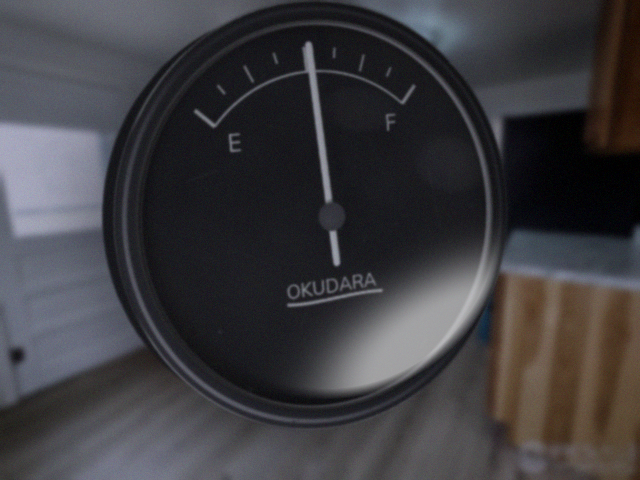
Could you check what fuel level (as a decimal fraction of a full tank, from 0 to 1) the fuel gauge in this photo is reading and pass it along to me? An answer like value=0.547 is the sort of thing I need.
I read value=0.5
